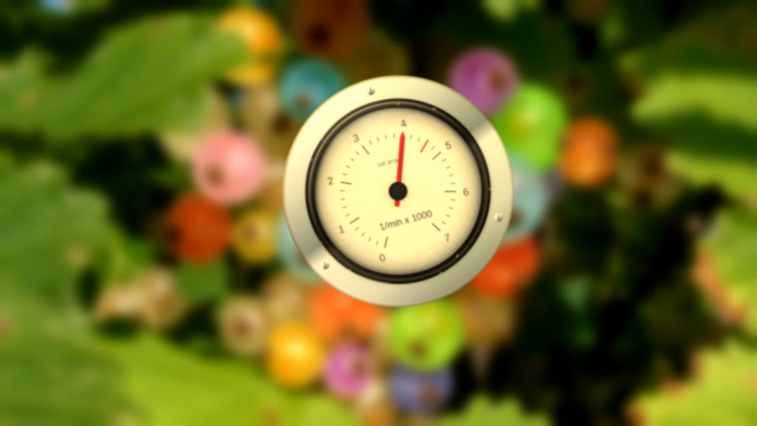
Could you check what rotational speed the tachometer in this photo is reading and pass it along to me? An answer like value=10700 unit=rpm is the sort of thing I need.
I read value=4000 unit=rpm
